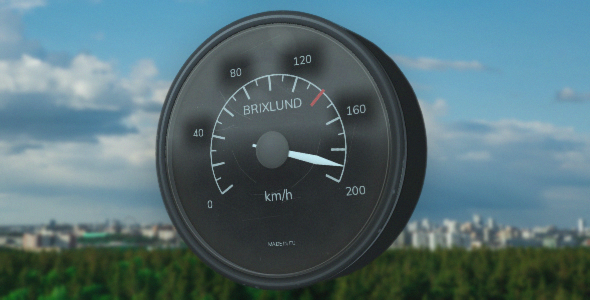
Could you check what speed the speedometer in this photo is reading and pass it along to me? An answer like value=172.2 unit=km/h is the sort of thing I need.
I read value=190 unit=km/h
